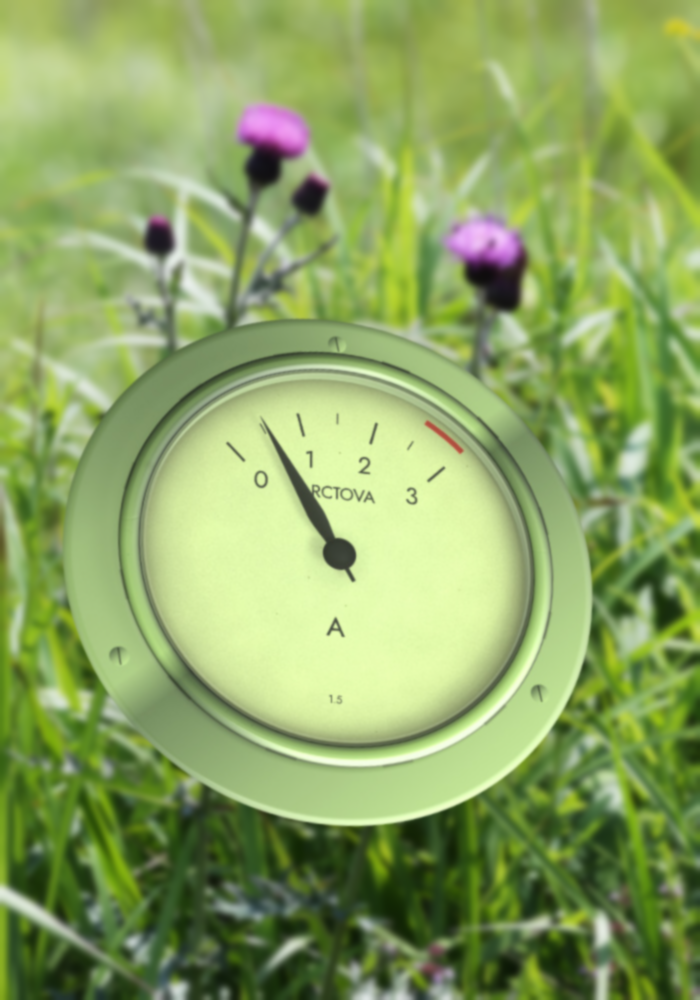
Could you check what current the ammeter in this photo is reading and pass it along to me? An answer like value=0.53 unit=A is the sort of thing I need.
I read value=0.5 unit=A
